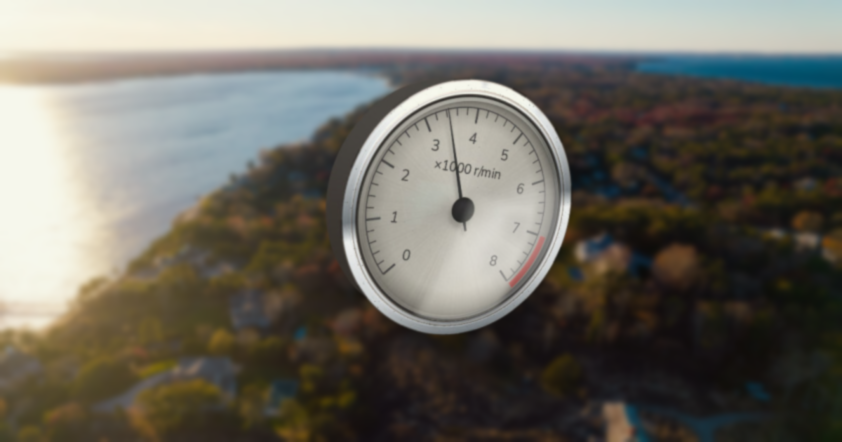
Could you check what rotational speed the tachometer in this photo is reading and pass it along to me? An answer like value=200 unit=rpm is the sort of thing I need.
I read value=3400 unit=rpm
